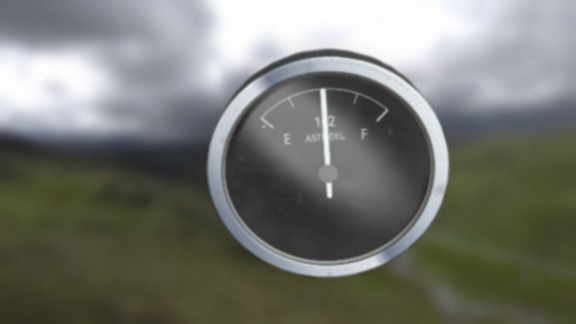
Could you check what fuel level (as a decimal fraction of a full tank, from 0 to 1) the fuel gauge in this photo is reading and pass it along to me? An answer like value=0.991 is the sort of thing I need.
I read value=0.5
